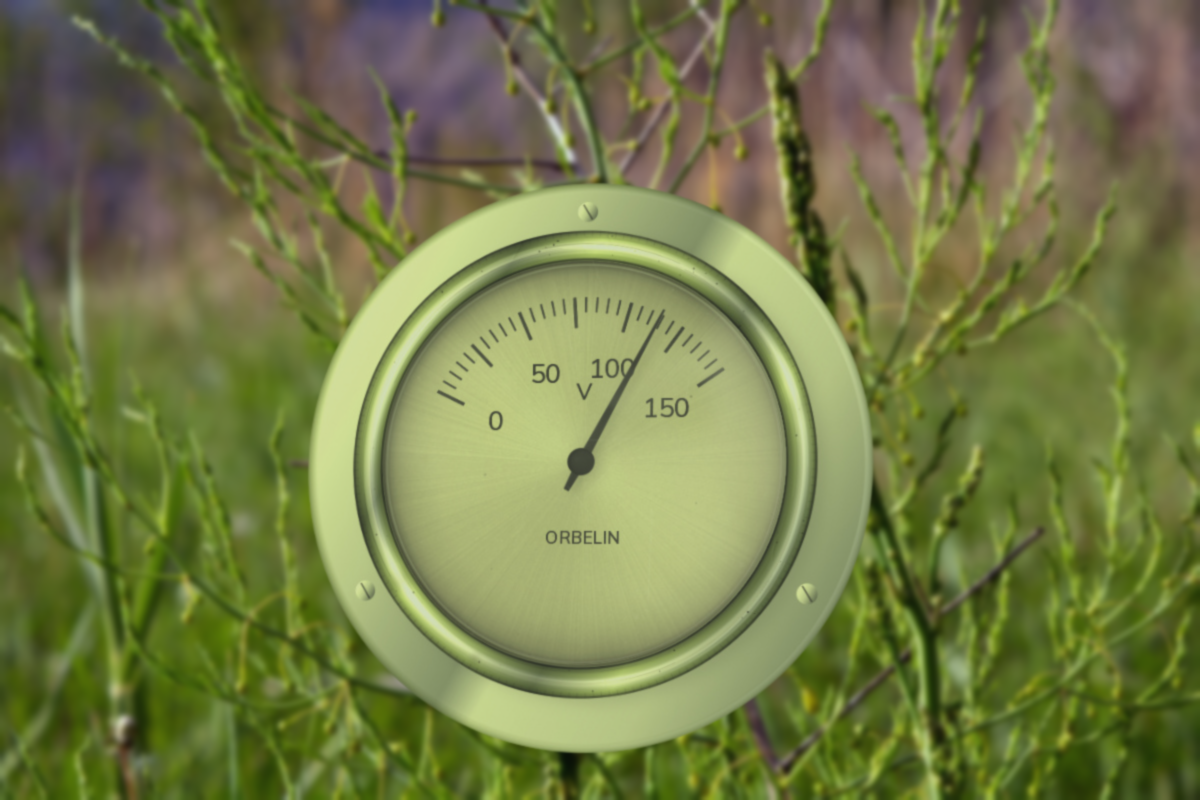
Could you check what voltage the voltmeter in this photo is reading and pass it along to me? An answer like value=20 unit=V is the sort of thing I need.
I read value=115 unit=V
